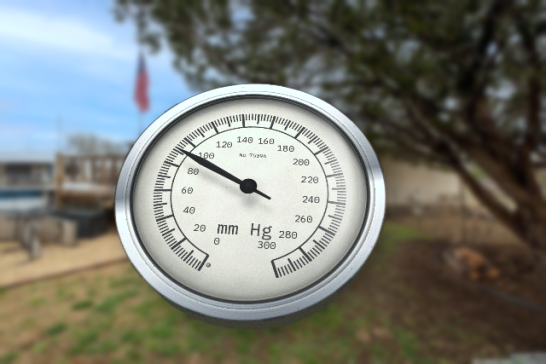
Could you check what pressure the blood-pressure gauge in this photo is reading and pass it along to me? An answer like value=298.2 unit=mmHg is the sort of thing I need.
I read value=90 unit=mmHg
